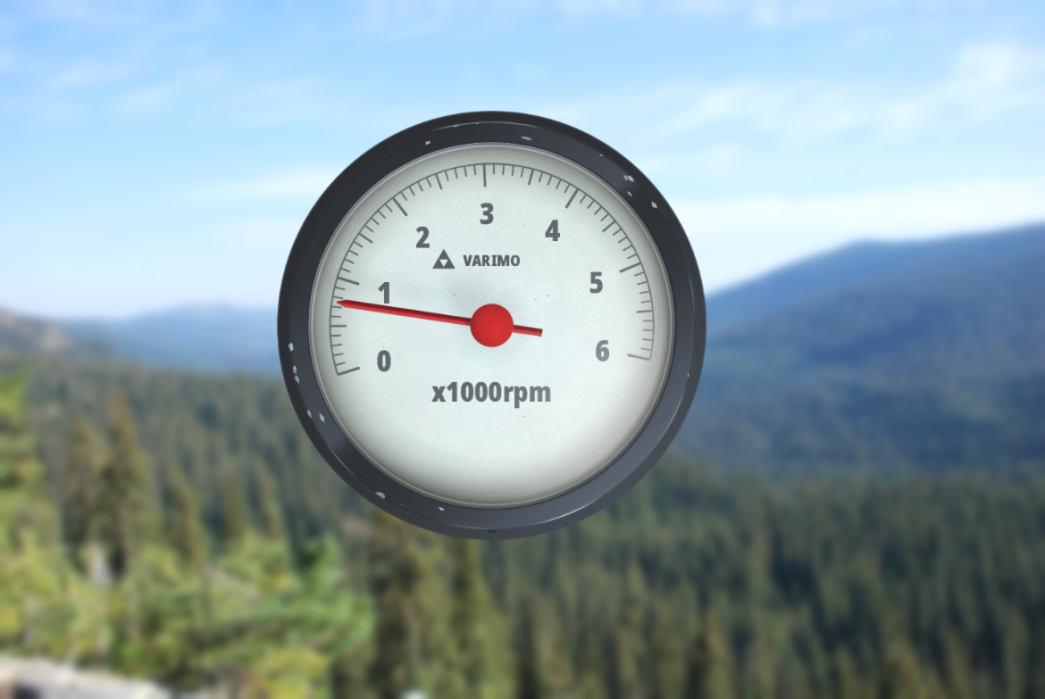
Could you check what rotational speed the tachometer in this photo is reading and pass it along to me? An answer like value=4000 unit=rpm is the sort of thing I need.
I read value=750 unit=rpm
